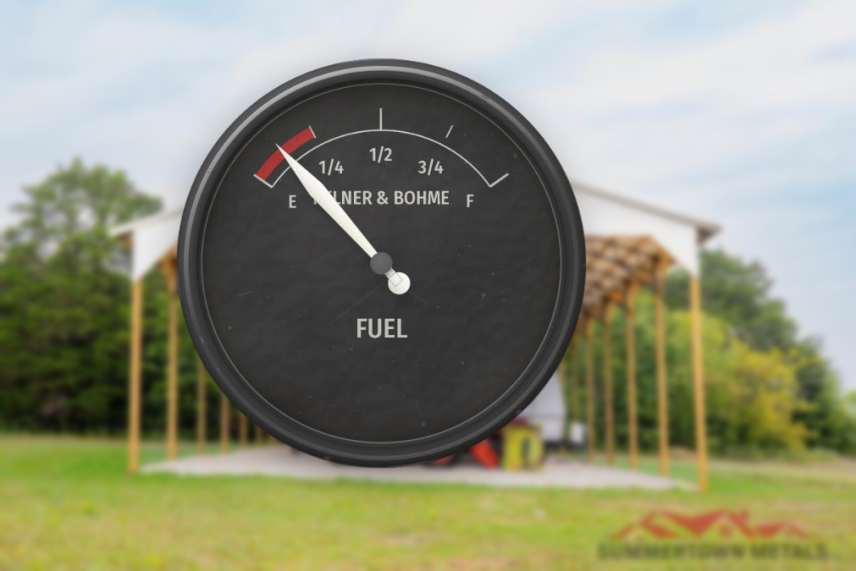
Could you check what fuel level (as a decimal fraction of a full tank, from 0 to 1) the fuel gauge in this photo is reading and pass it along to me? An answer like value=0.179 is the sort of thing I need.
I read value=0.125
